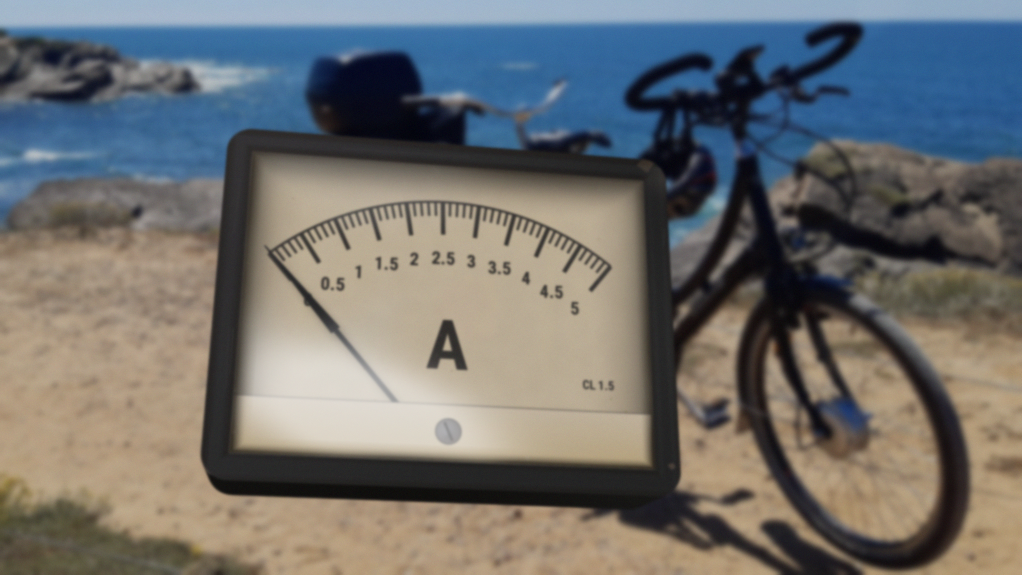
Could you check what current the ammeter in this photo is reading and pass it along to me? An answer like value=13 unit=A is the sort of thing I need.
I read value=0 unit=A
